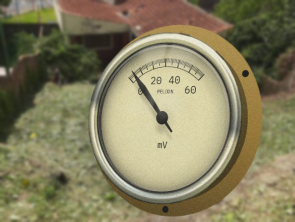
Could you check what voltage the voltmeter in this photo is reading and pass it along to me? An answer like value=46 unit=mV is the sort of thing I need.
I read value=5 unit=mV
